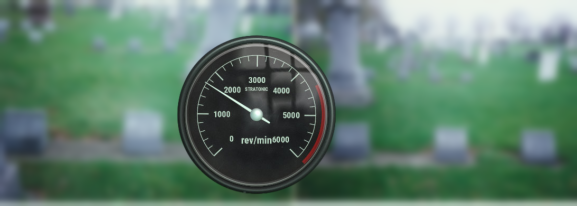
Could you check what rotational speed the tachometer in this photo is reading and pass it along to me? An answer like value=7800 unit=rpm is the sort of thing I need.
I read value=1700 unit=rpm
